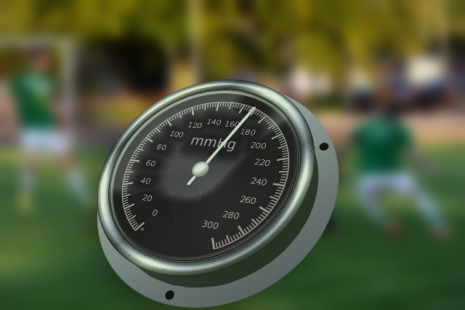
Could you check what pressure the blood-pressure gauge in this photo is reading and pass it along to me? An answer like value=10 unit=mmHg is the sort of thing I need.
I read value=170 unit=mmHg
